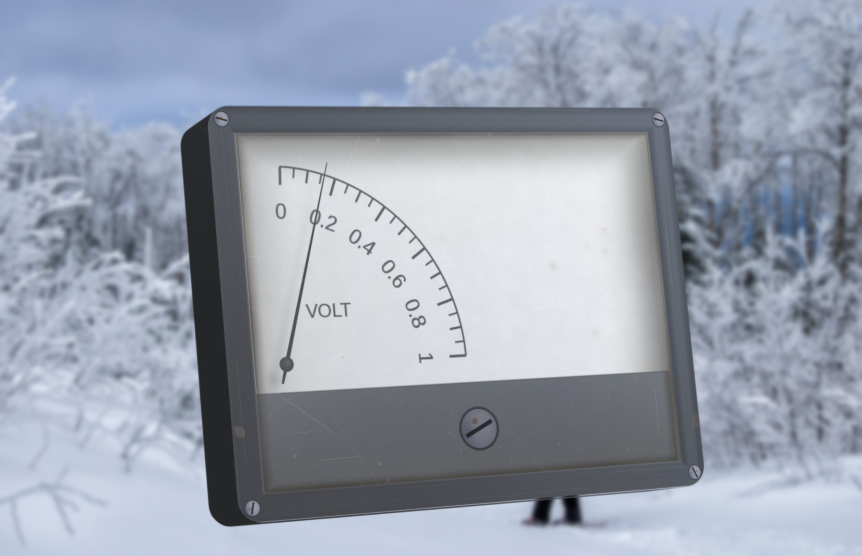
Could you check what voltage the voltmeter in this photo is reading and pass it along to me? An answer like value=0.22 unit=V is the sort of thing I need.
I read value=0.15 unit=V
